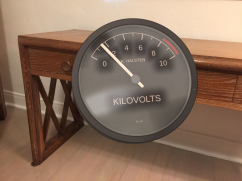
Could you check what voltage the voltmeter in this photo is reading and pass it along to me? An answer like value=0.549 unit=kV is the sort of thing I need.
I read value=1.5 unit=kV
